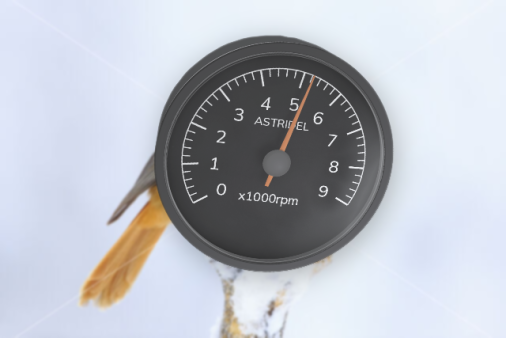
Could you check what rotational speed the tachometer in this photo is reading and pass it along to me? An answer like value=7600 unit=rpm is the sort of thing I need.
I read value=5200 unit=rpm
